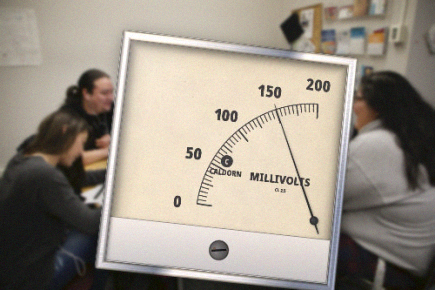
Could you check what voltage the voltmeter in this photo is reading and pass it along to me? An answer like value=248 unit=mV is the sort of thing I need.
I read value=150 unit=mV
